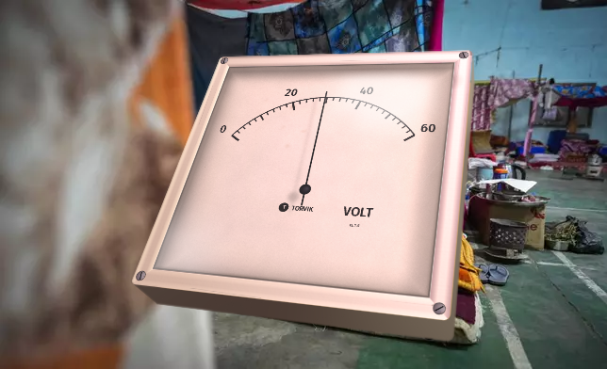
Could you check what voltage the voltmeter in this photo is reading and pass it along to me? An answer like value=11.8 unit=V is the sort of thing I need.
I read value=30 unit=V
